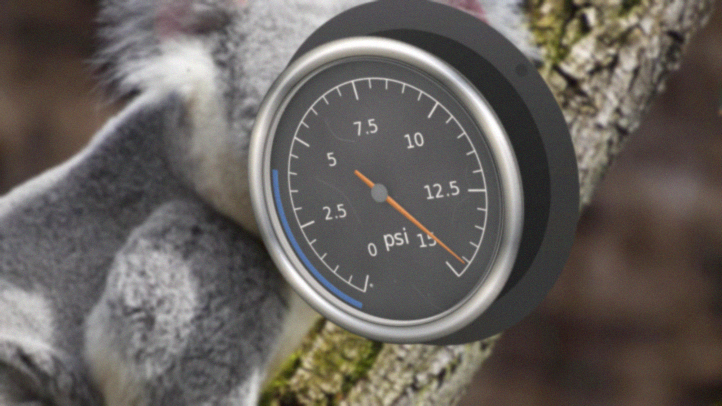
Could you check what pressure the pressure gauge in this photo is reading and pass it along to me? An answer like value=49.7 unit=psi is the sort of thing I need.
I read value=14.5 unit=psi
